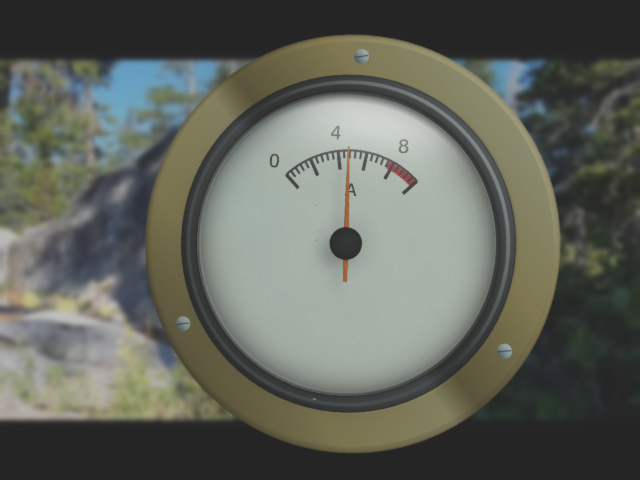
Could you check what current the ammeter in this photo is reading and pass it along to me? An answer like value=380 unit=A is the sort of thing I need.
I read value=4.8 unit=A
